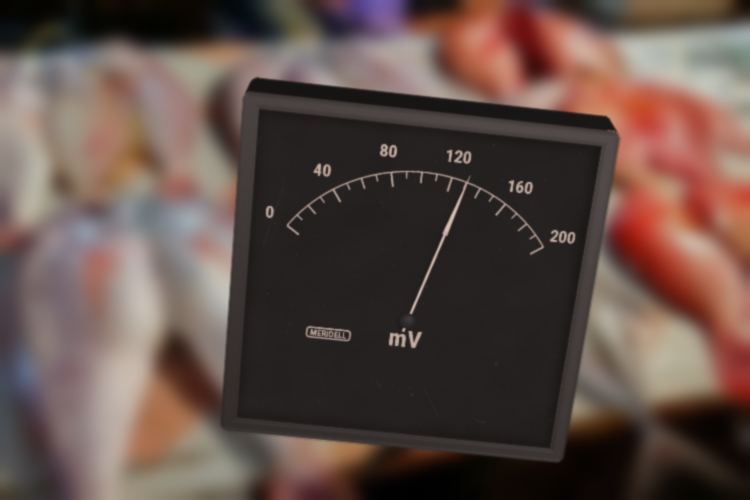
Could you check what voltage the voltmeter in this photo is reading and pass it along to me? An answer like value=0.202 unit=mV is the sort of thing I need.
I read value=130 unit=mV
